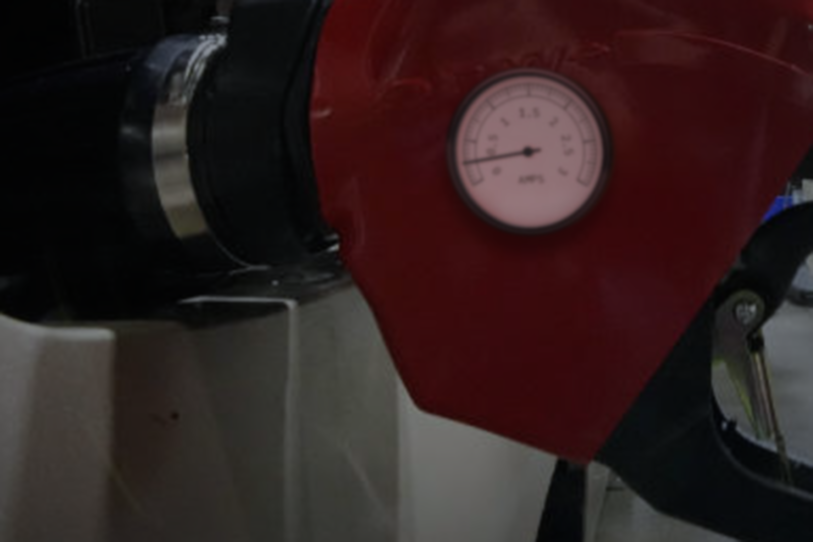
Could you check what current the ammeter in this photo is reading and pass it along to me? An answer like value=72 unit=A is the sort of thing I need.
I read value=0.25 unit=A
